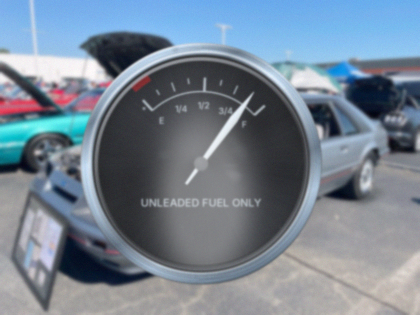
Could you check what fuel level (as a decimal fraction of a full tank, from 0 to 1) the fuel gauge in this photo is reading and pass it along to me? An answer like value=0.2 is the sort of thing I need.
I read value=0.875
